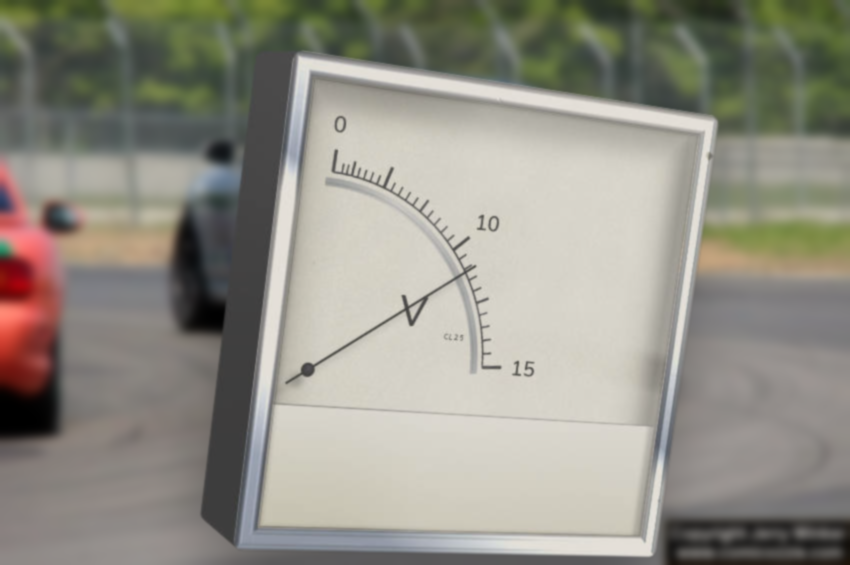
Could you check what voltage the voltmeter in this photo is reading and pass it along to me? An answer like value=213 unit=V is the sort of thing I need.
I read value=11 unit=V
